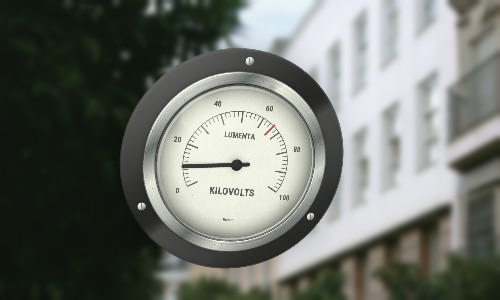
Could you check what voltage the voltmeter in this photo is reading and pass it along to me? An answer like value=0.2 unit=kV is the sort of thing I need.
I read value=10 unit=kV
